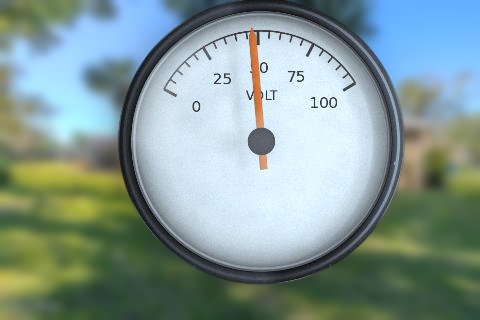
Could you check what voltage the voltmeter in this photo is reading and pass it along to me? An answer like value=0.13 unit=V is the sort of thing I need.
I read value=47.5 unit=V
